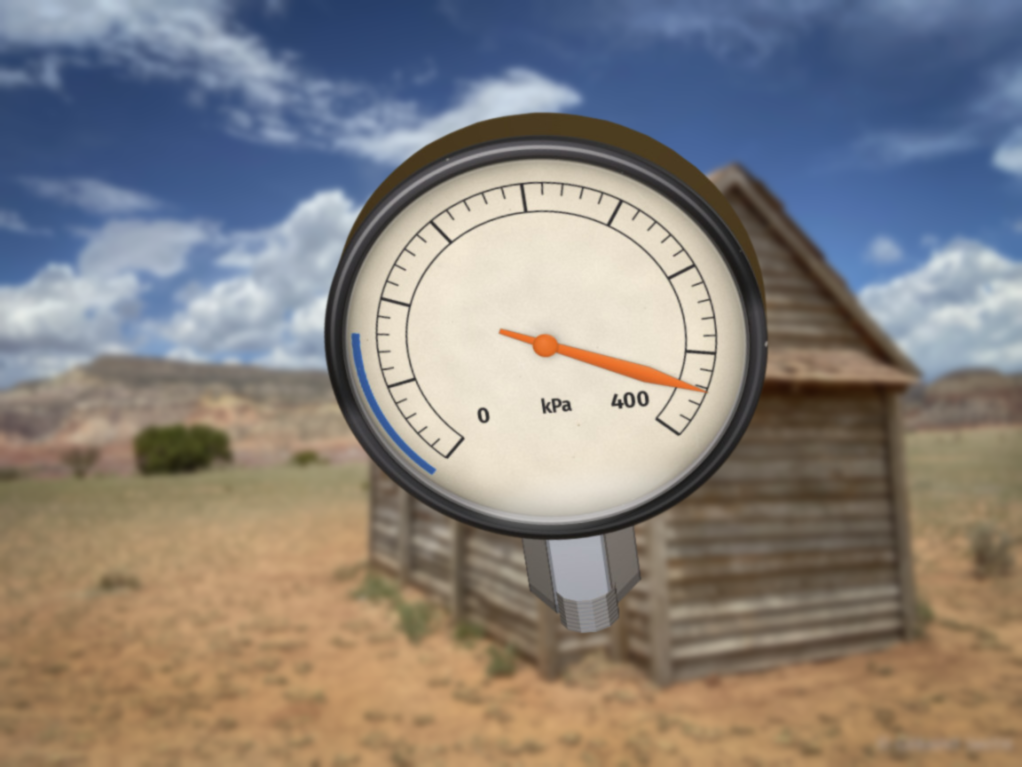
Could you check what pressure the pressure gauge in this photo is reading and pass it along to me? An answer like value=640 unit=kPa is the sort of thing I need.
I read value=370 unit=kPa
